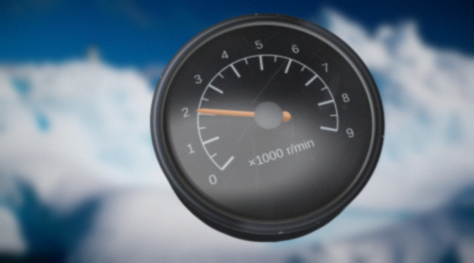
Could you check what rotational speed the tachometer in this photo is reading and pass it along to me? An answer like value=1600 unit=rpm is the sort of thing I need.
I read value=2000 unit=rpm
